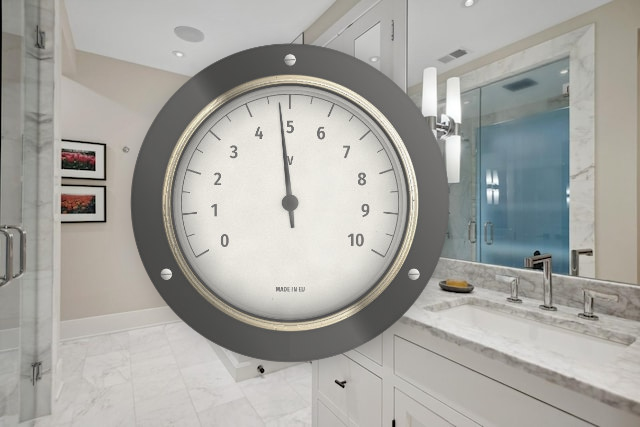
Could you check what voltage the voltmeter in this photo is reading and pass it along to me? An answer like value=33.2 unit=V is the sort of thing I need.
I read value=4.75 unit=V
